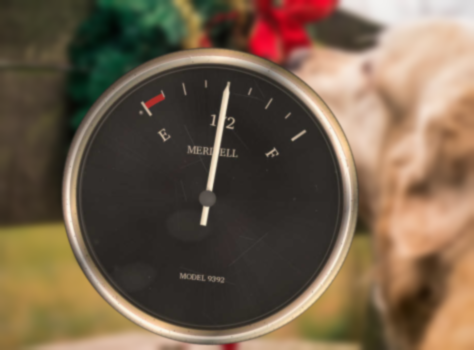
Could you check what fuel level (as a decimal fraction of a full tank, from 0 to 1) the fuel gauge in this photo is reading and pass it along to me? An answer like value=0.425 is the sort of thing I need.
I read value=0.5
